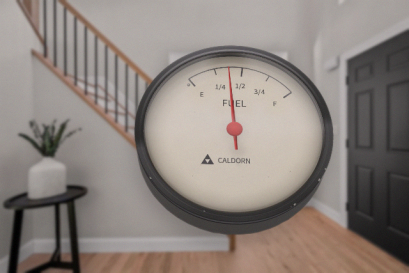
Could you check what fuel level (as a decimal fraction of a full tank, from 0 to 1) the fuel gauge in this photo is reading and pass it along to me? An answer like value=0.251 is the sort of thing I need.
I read value=0.375
